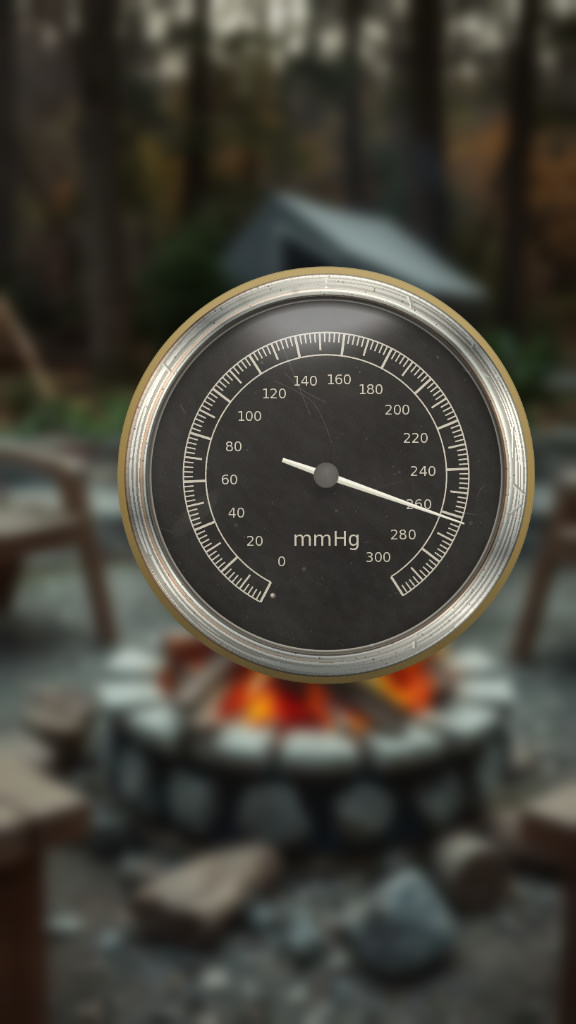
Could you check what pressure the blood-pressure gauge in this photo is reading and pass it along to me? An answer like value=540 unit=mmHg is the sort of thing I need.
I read value=262 unit=mmHg
